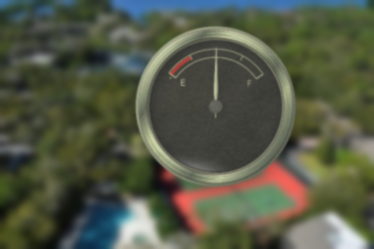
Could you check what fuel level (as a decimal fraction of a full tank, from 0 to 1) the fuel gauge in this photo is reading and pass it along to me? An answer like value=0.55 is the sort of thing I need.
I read value=0.5
